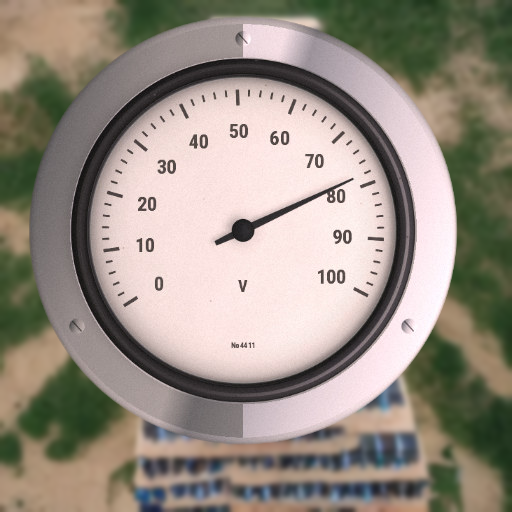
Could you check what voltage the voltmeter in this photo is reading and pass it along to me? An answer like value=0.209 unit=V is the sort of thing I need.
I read value=78 unit=V
